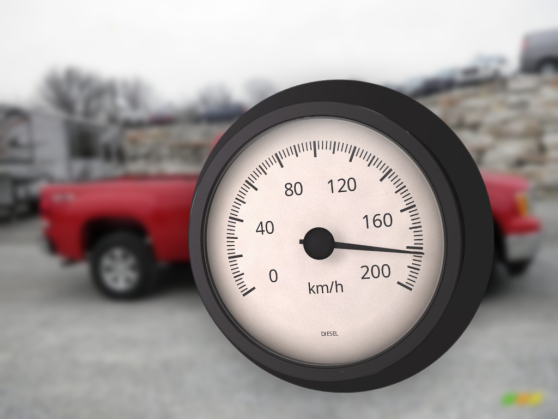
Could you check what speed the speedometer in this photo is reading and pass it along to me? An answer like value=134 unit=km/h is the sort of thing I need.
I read value=182 unit=km/h
